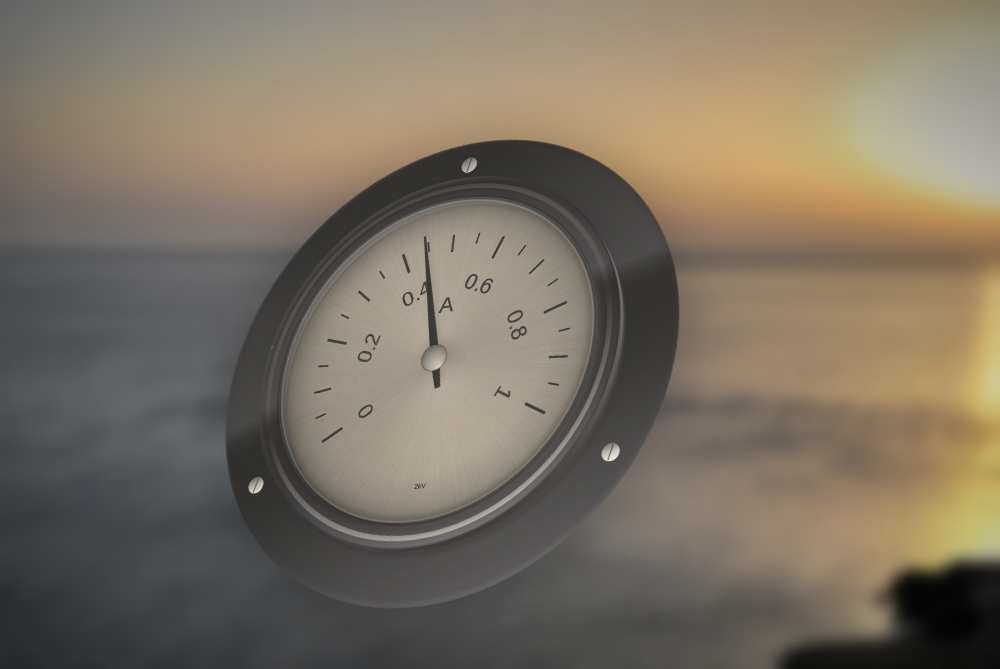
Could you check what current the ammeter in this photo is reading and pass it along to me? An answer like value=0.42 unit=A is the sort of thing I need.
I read value=0.45 unit=A
